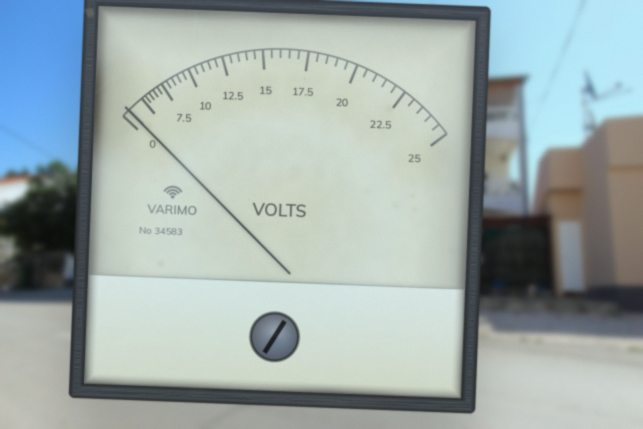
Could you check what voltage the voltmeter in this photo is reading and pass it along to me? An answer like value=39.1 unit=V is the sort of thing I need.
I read value=2.5 unit=V
